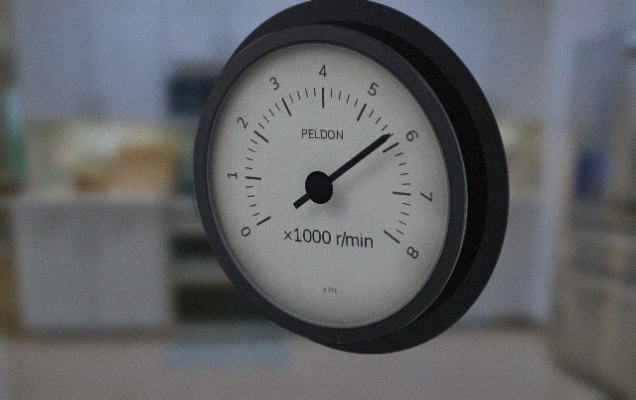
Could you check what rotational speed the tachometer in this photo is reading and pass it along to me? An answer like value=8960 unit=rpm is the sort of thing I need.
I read value=5800 unit=rpm
